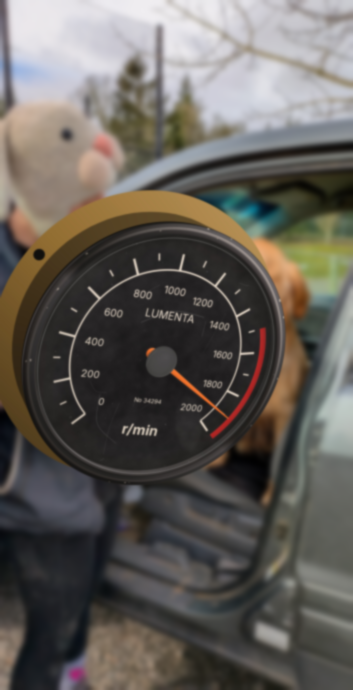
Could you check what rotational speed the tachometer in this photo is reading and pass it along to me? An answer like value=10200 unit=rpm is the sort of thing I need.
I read value=1900 unit=rpm
